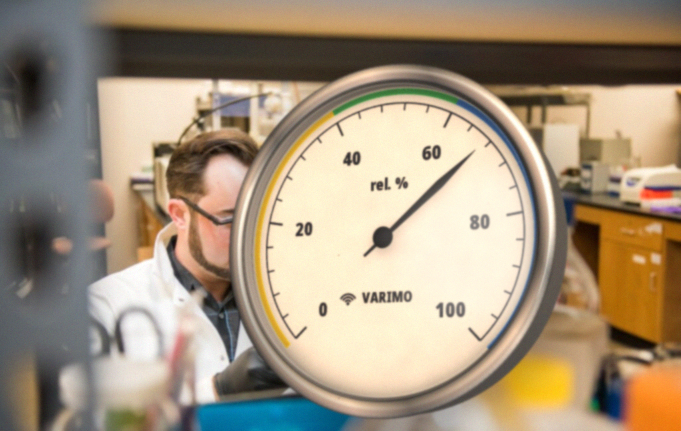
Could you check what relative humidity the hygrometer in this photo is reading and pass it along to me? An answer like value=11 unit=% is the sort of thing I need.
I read value=68 unit=%
